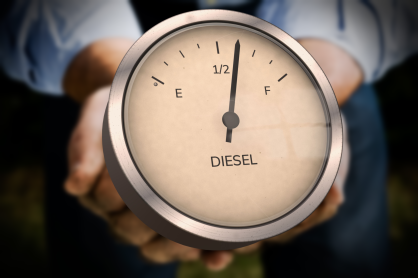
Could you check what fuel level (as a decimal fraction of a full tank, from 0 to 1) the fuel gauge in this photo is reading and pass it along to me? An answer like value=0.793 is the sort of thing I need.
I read value=0.625
